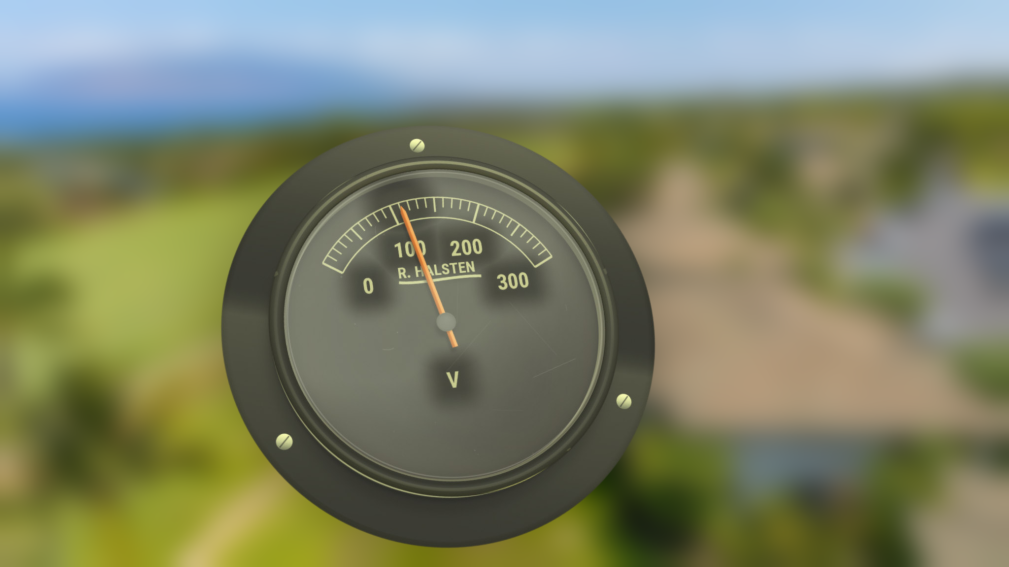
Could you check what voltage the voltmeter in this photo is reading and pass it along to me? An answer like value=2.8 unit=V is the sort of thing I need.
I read value=110 unit=V
